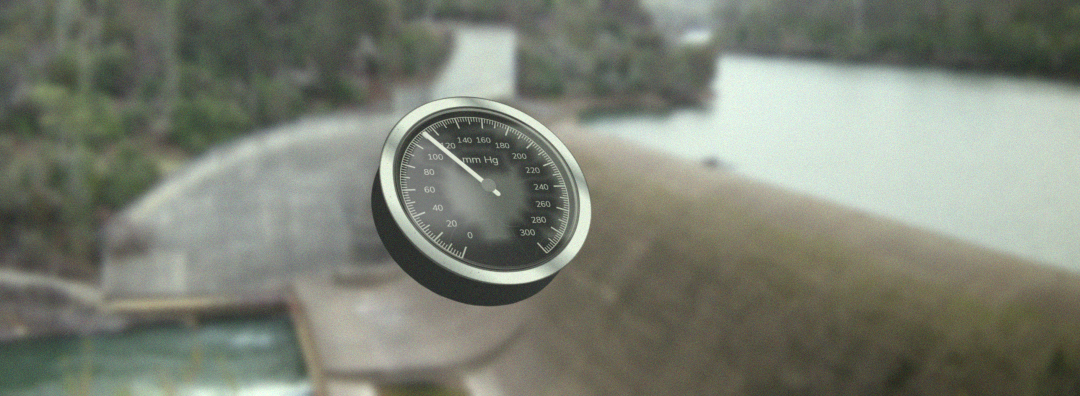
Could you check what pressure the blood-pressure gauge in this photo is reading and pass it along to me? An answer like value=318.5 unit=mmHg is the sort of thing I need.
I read value=110 unit=mmHg
